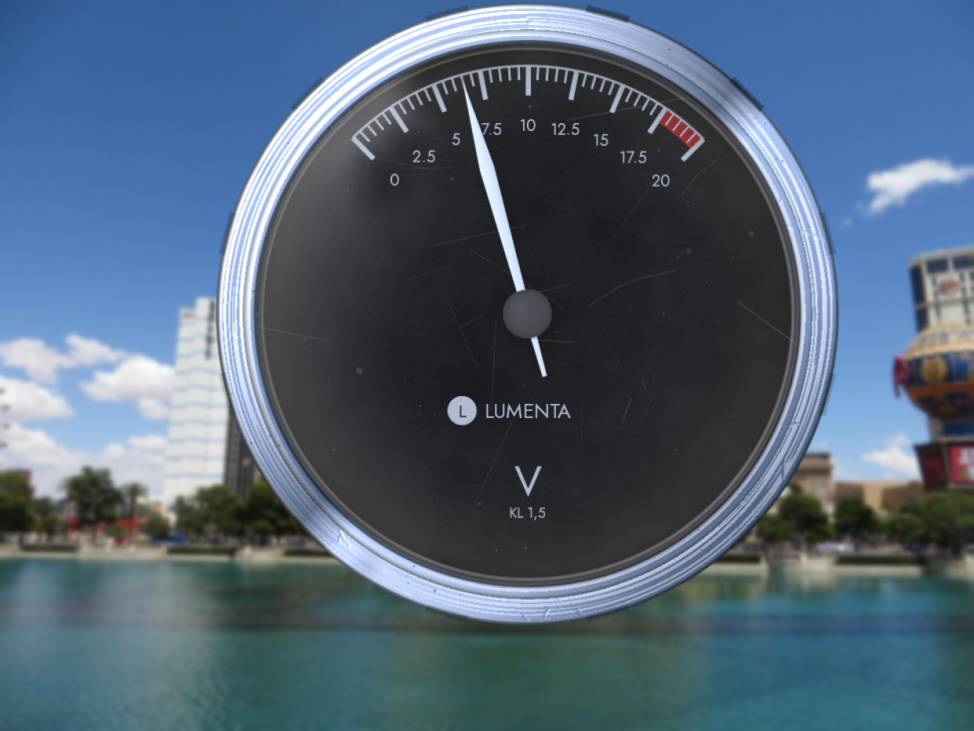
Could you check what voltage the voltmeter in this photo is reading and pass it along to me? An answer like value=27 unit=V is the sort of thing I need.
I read value=6.5 unit=V
